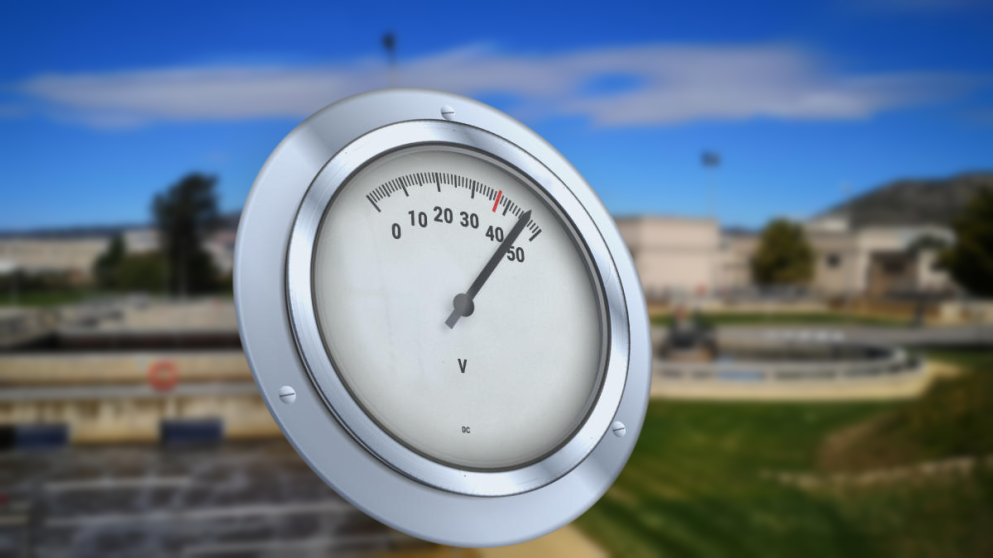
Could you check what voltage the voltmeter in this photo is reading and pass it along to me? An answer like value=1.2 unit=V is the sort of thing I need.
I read value=45 unit=V
